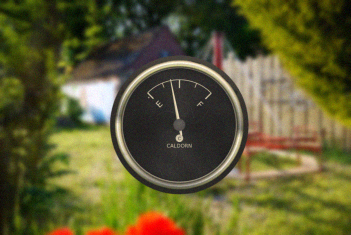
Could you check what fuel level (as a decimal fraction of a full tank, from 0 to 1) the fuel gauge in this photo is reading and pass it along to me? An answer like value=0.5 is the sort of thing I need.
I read value=0.375
